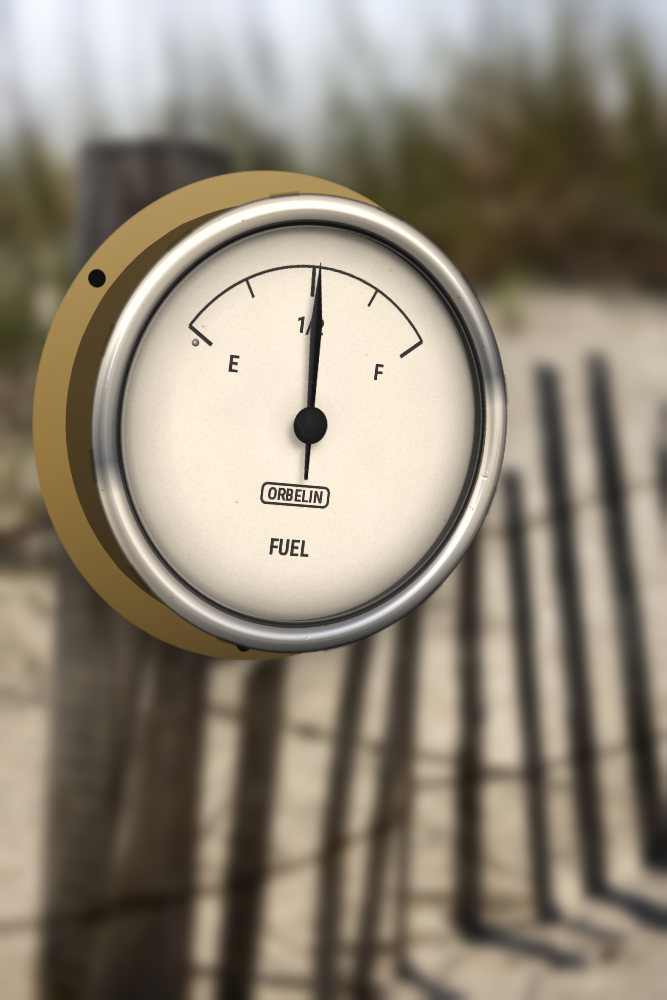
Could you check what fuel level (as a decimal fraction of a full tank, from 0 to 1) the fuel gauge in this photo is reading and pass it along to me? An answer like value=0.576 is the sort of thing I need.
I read value=0.5
